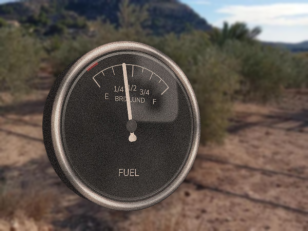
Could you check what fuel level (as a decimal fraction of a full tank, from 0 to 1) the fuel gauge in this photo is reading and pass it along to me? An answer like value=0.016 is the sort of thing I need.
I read value=0.375
